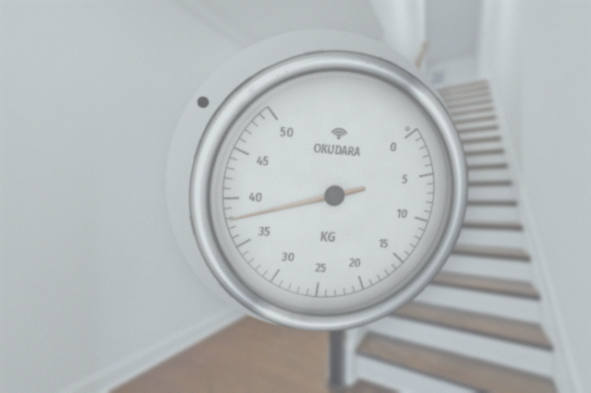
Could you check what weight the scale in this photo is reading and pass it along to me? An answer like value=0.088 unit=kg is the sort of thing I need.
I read value=38 unit=kg
